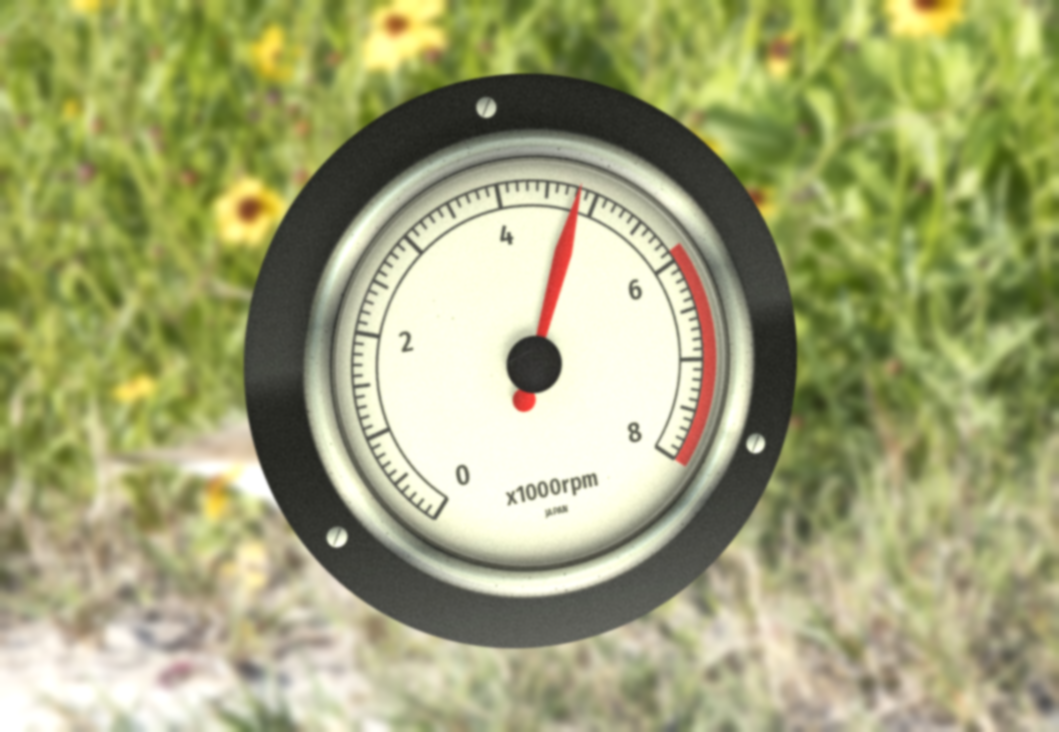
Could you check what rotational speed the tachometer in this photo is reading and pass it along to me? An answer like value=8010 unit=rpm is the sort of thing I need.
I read value=4800 unit=rpm
